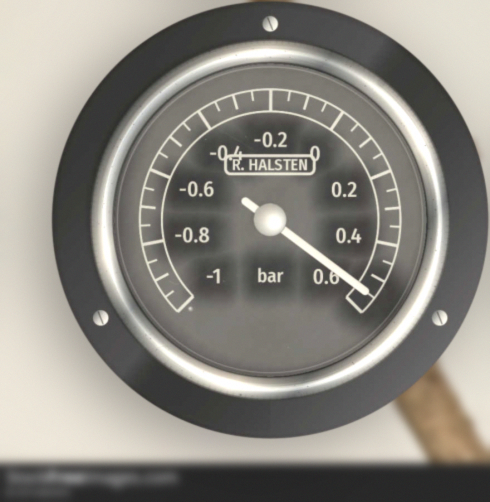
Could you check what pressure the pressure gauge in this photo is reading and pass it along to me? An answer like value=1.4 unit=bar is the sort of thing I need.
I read value=0.55 unit=bar
